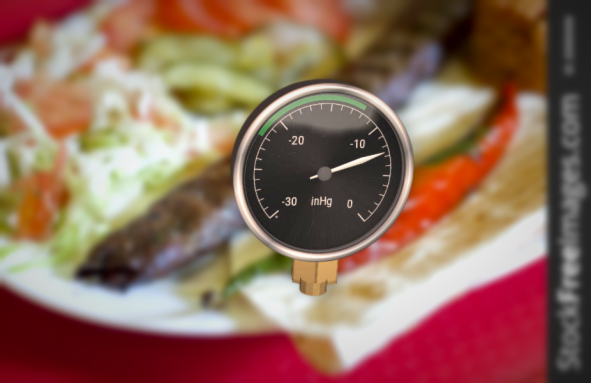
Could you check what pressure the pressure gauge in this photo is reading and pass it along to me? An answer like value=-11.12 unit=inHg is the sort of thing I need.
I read value=-7.5 unit=inHg
